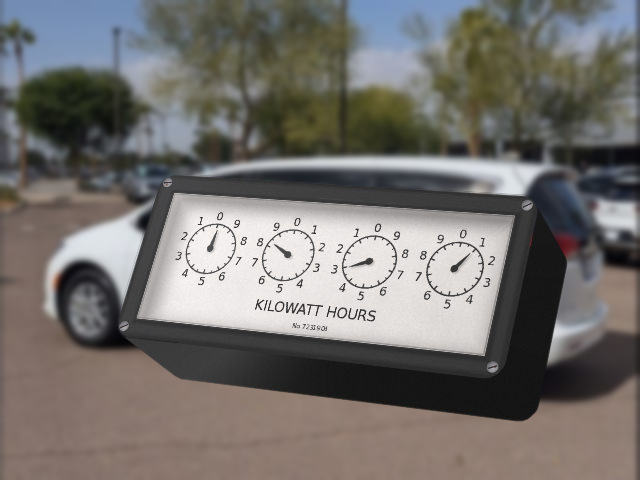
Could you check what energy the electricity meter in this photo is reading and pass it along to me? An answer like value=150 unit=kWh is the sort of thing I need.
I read value=9831 unit=kWh
